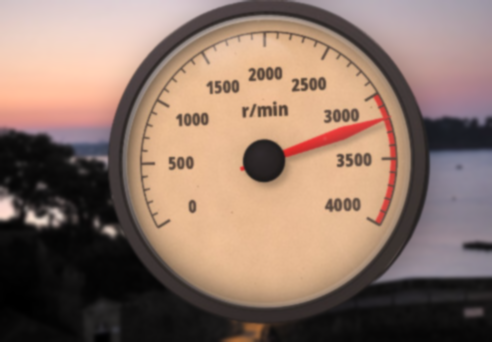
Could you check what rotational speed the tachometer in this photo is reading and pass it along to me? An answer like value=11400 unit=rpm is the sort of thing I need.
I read value=3200 unit=rpm
